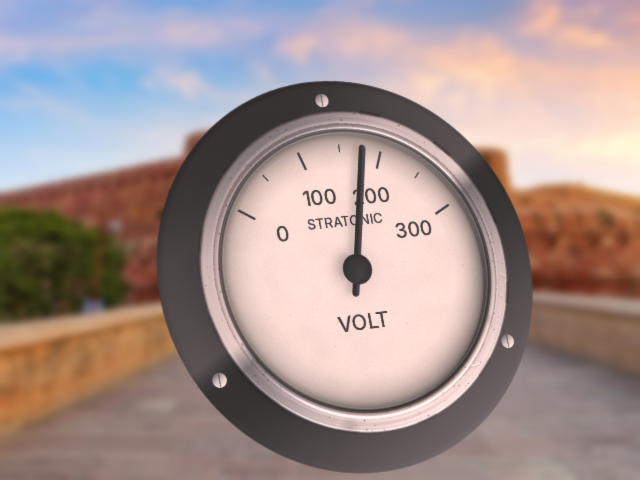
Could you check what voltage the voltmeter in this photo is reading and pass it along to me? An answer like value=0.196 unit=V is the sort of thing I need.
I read value=175 unit=V
